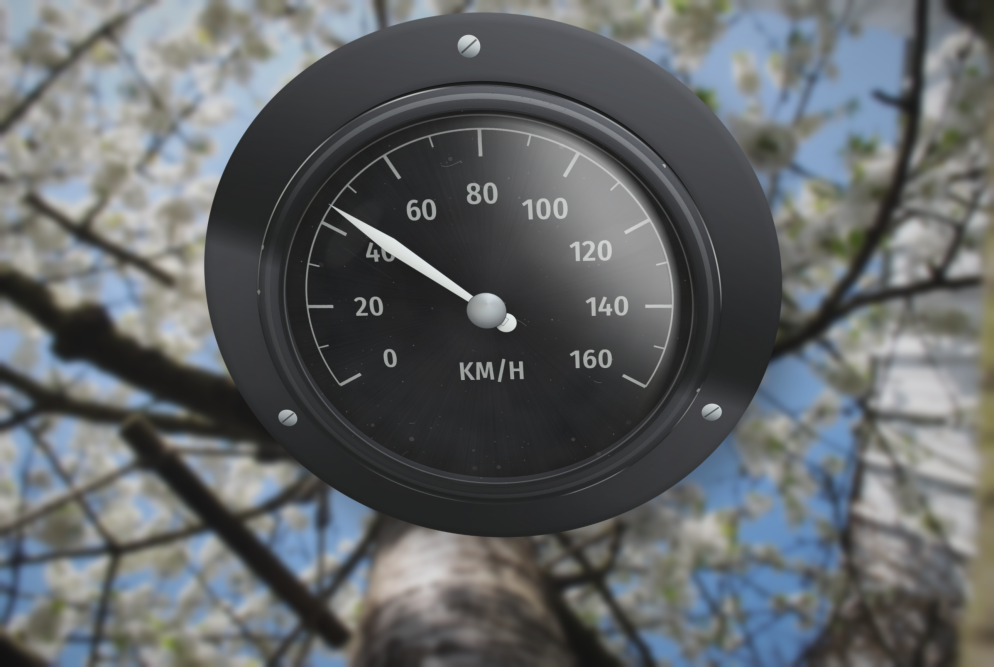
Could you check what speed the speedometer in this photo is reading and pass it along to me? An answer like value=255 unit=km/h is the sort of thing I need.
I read value=45 unit=km/h
